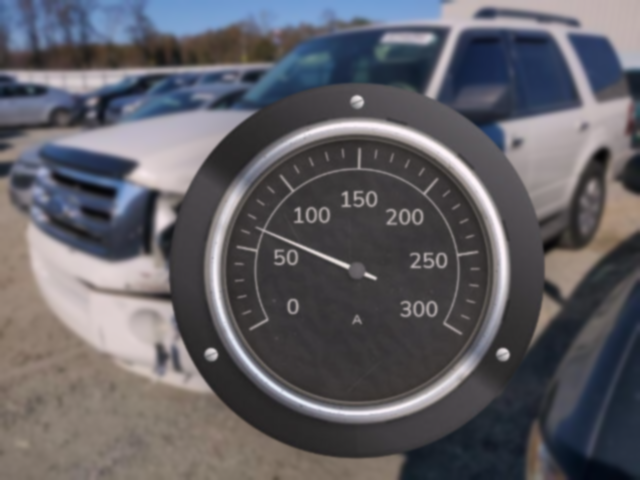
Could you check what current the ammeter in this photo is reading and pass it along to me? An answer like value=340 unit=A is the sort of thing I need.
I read value=65 unit=A
